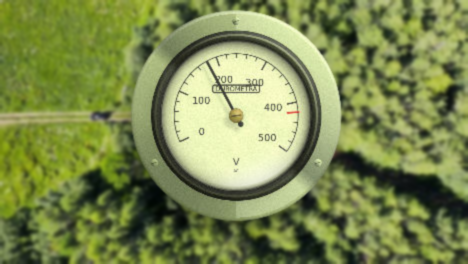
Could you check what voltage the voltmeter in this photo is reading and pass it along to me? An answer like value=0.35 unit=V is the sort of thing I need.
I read value=180 unit=V
